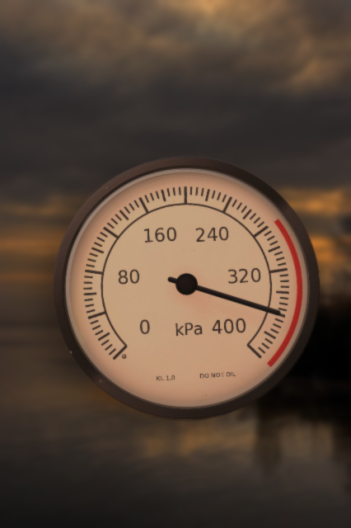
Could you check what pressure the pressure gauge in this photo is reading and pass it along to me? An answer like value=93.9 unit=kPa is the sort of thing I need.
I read value=360 unit=kPa
